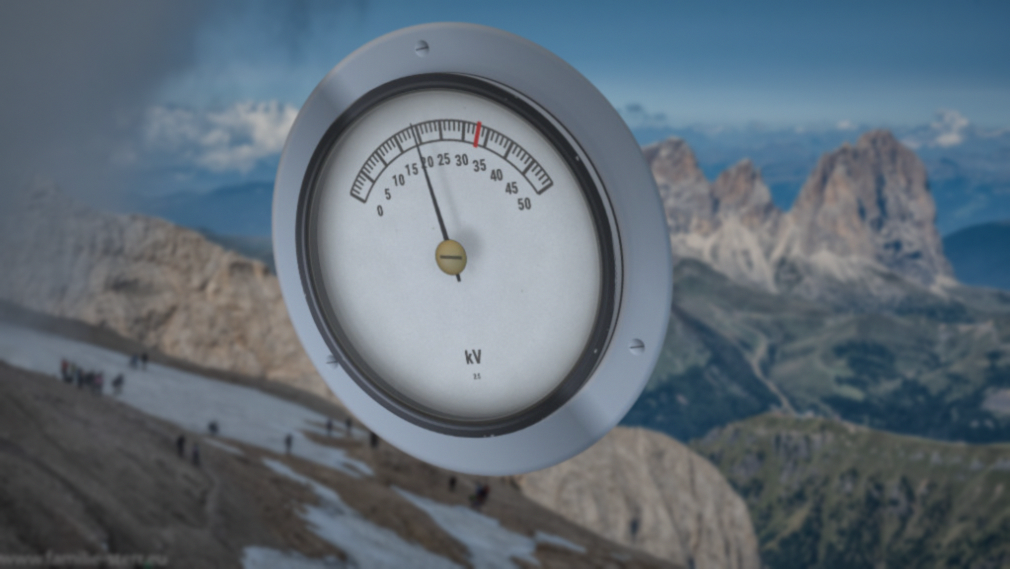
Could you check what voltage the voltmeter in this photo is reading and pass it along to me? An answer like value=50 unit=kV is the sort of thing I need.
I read value=20 unit=kV
